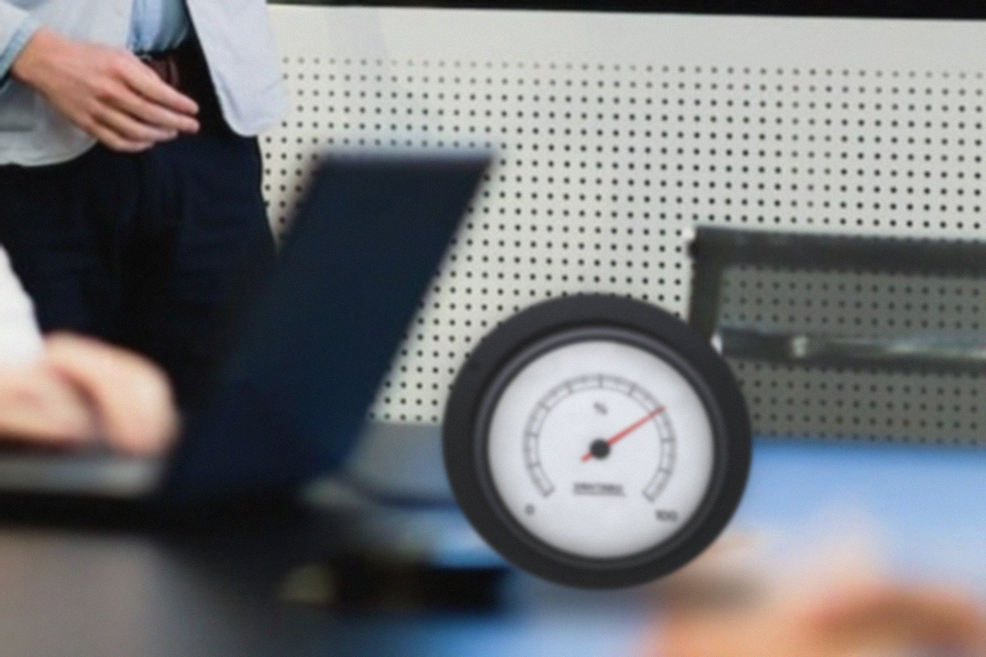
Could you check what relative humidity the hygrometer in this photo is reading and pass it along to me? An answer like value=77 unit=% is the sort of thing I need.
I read value=70 unit=%
